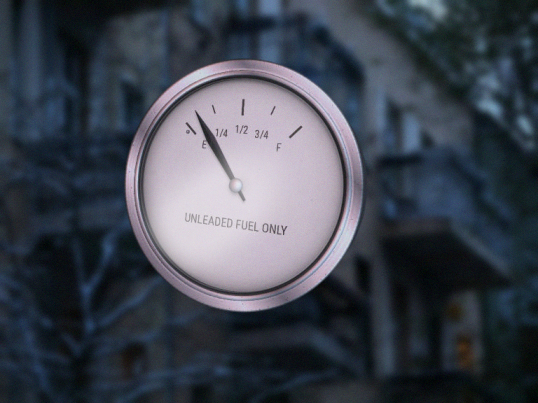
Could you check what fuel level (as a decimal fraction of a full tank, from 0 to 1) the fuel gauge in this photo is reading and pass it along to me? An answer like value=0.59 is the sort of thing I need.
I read value=0.125
